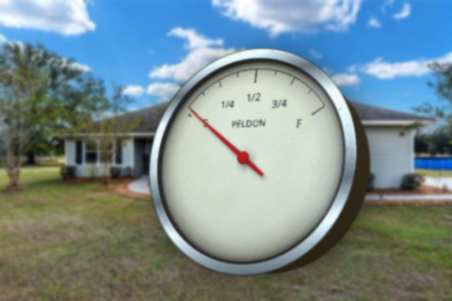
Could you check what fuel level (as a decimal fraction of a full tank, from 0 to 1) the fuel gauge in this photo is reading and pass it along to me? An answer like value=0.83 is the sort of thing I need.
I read value=0
